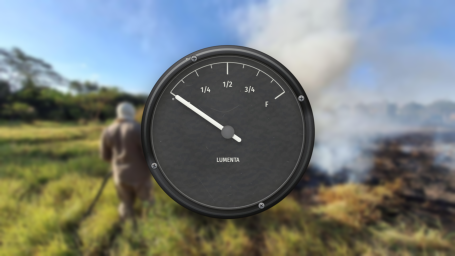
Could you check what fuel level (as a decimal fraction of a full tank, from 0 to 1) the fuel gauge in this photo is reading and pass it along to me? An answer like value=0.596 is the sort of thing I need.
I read value=0
